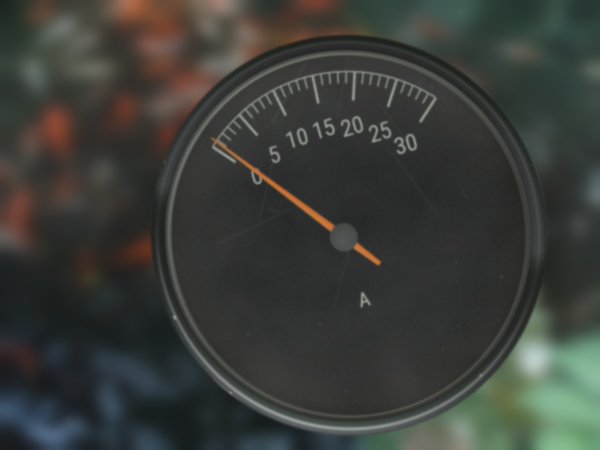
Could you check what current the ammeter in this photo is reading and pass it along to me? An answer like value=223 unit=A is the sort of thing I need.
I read value=1 unit=A
